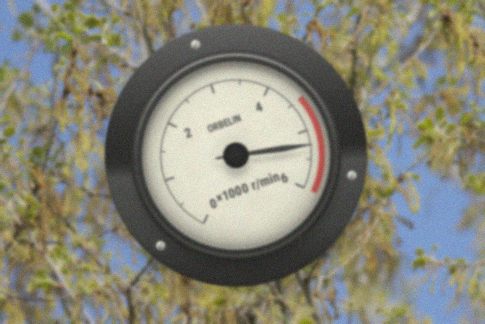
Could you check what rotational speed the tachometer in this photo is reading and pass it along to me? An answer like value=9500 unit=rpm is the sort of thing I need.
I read value=5250 unit=rpm
